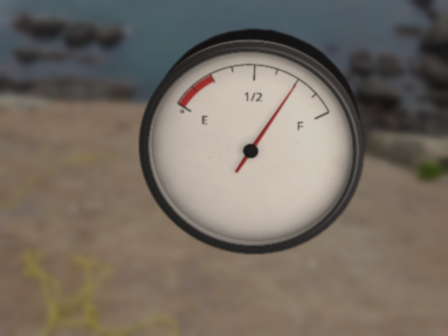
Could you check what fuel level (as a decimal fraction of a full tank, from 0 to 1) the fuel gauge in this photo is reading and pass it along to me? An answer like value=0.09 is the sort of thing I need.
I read value=0.75
